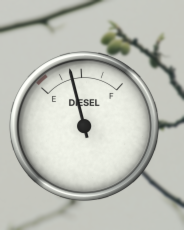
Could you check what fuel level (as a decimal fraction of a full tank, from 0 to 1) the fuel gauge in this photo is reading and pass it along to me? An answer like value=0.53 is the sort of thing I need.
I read value=0.375
